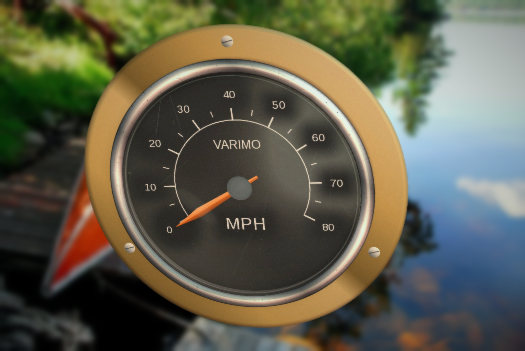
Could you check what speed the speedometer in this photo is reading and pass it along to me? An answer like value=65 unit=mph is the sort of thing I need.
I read value=0 unit=mph
